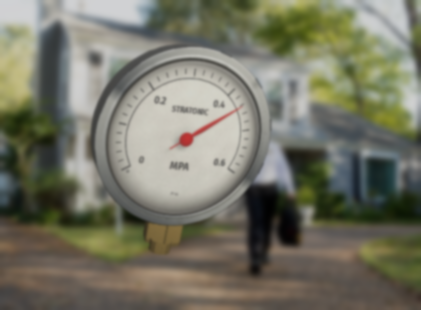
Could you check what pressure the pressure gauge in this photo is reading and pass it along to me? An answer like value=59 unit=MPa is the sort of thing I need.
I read value=0.44 unit=MPa
